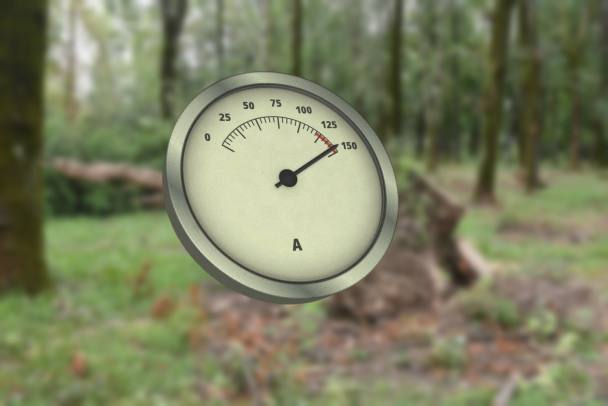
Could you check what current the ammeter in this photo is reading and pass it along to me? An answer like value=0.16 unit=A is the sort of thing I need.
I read value=145 unit=A
